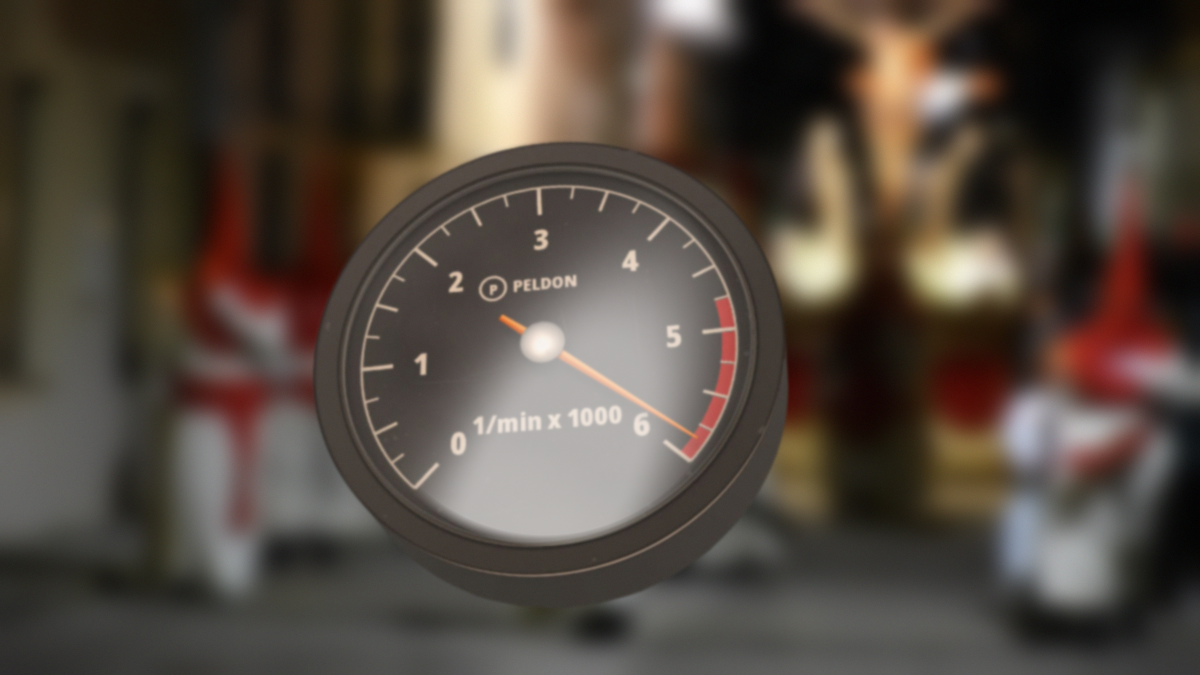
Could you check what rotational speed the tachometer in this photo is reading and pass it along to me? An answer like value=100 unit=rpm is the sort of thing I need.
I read value=5875 unit=rpm
